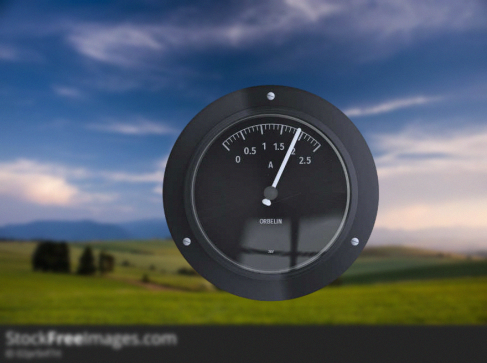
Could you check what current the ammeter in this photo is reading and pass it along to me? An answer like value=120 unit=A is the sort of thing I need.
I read value=1.9 unit=A
